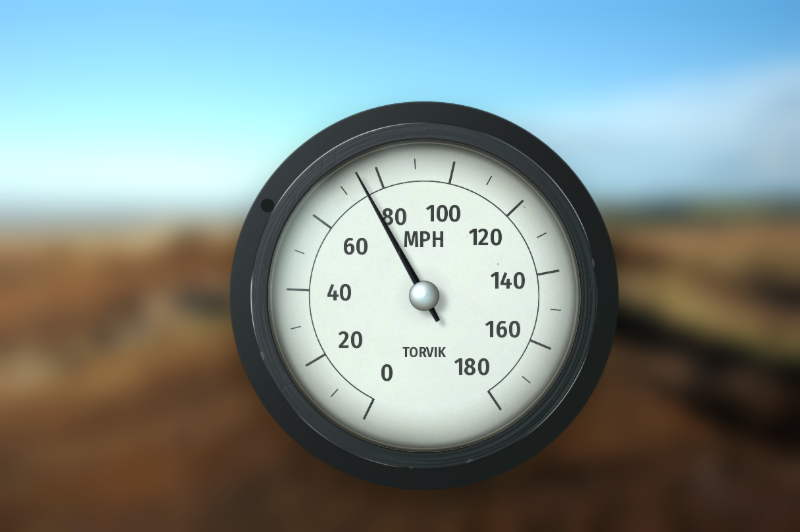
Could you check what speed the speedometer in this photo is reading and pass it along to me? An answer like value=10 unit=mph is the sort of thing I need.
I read value=75 unit=mph
